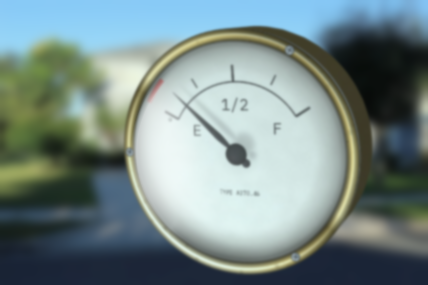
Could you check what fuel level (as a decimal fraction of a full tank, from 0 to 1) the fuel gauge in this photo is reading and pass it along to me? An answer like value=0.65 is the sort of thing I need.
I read value=0.125
